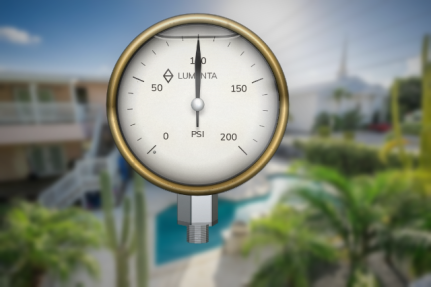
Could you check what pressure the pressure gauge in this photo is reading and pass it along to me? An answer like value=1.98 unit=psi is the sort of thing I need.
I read value=100 unit=psi
